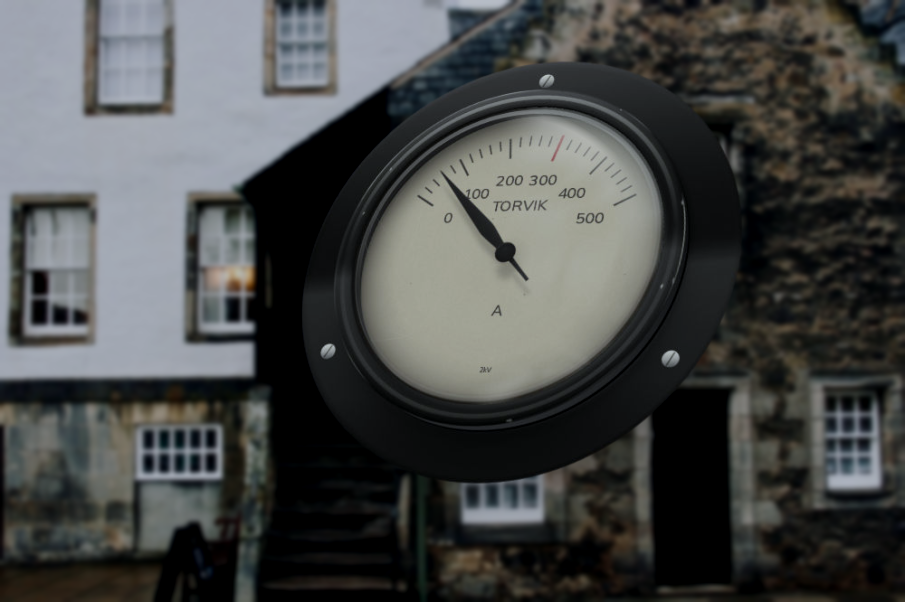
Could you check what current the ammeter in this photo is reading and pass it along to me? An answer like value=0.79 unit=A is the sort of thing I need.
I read value=60 unit=A
